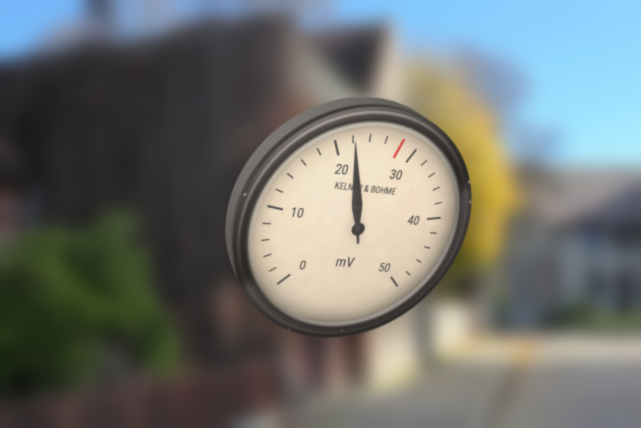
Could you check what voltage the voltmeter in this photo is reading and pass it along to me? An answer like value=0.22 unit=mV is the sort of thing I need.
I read value=22 unit=mV
